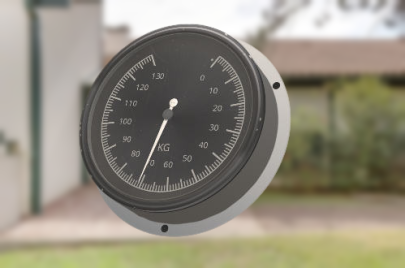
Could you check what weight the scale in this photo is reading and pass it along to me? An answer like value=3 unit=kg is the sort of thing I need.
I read value=70 unit=kg
